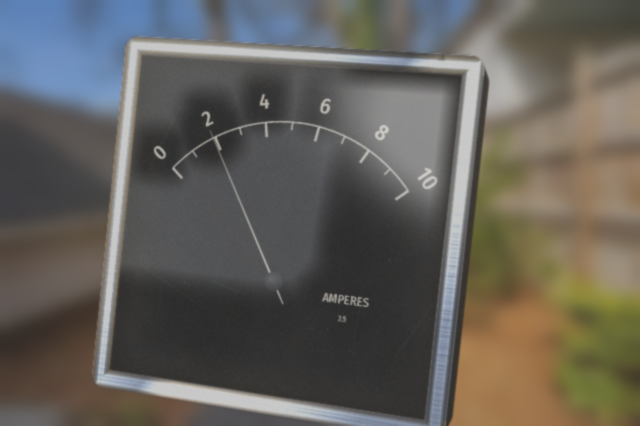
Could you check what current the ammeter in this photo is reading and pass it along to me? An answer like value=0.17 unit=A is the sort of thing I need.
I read value=2 unit=A
